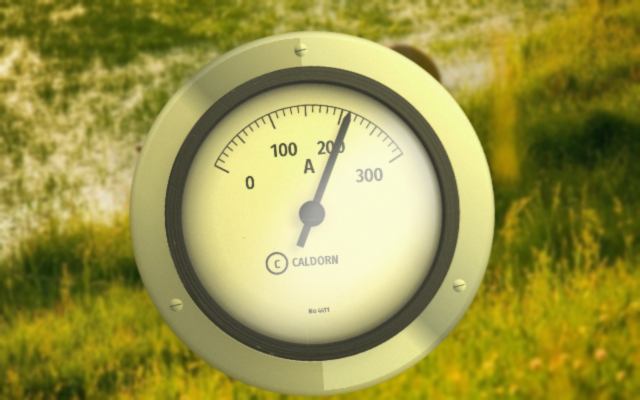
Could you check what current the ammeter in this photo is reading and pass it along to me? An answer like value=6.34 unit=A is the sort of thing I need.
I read value=210 unit=A
